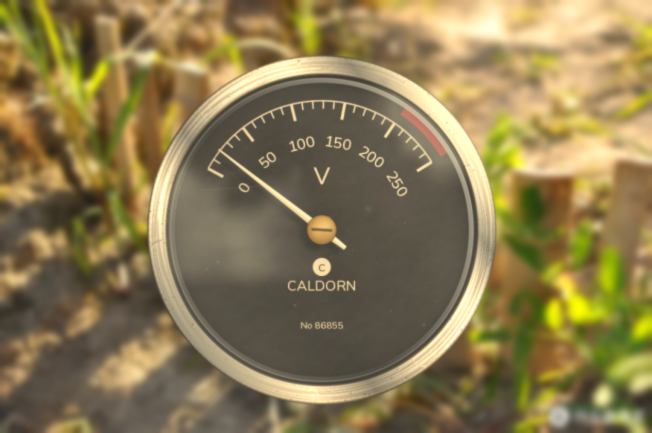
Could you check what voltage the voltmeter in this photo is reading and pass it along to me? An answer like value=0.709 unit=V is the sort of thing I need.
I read value=20 unit=V
